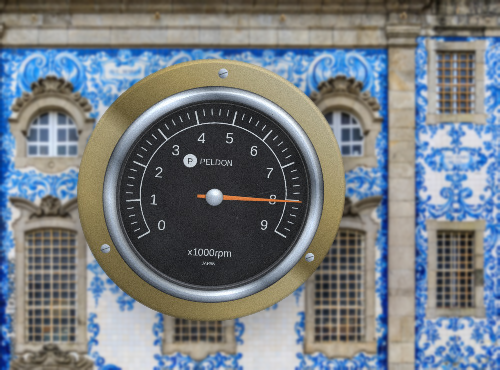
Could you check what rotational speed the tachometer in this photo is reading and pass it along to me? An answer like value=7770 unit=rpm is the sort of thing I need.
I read value=8000 unit=rpm
